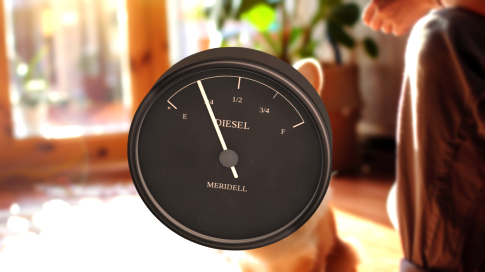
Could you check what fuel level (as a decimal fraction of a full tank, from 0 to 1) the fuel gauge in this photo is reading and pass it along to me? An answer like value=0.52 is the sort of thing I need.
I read value=0.25
